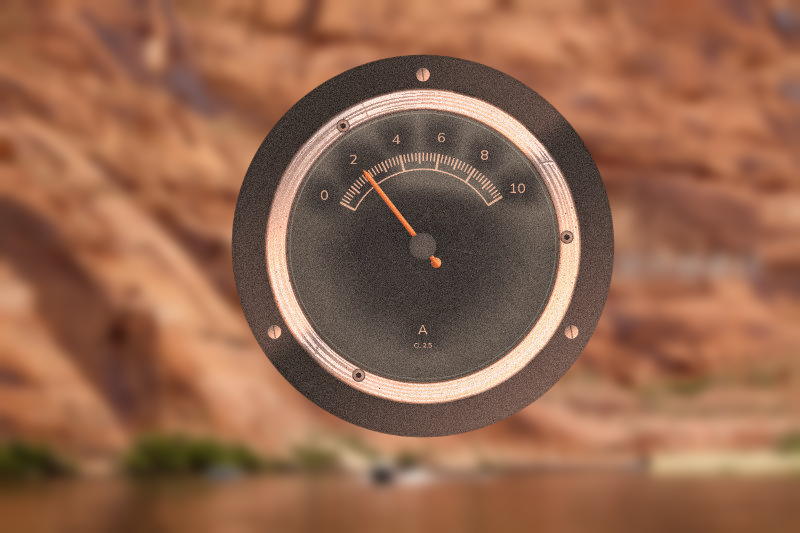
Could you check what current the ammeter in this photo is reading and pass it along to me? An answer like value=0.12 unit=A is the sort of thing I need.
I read value=2 unit=A
